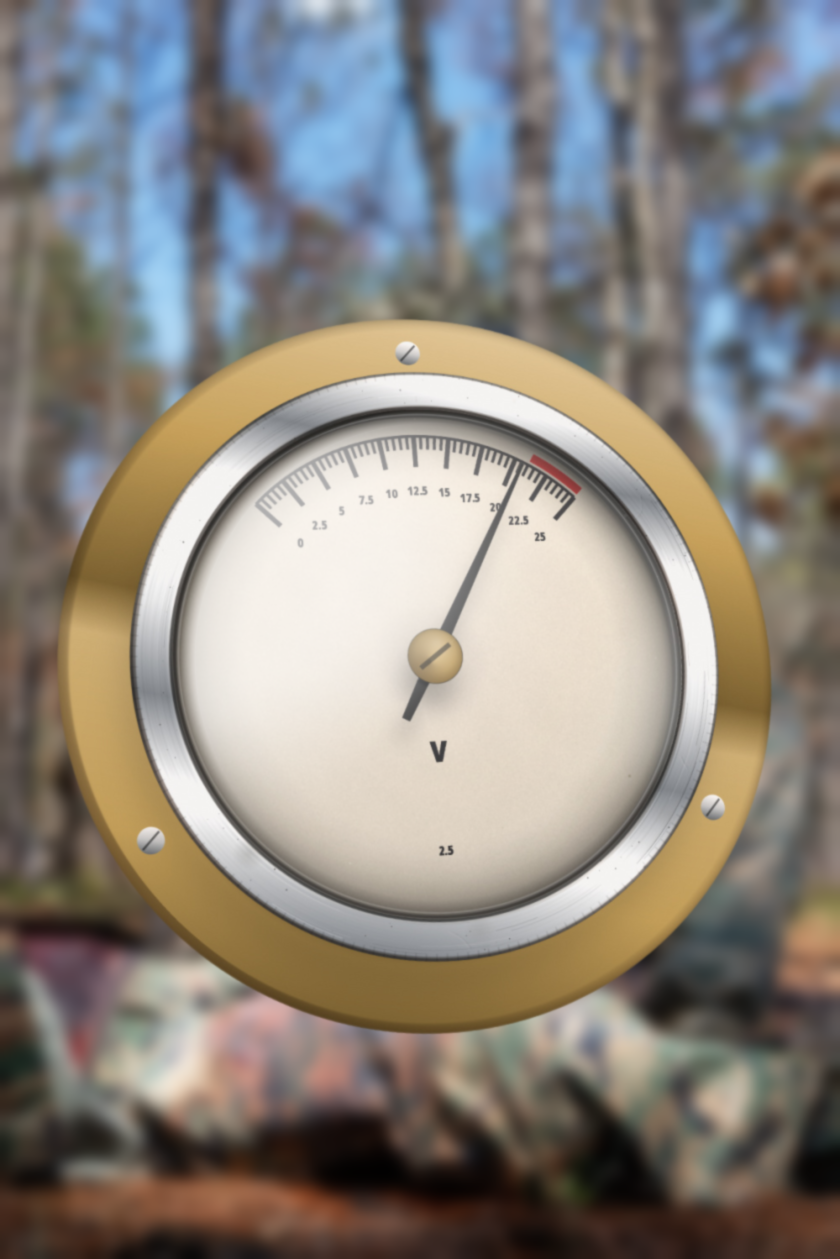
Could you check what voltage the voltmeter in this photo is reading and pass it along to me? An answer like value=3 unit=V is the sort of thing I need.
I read value=20.5 unit=V
